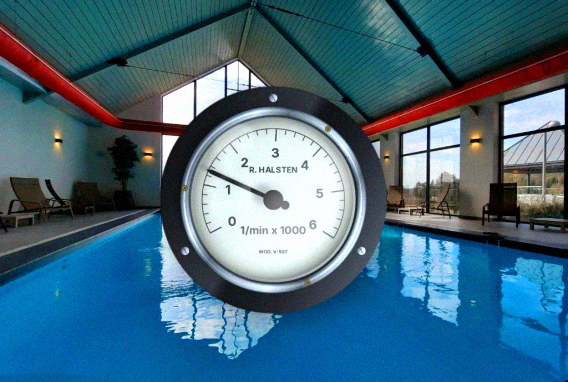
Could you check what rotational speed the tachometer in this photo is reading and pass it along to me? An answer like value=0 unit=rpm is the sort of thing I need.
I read value=1300 unit=rpm
